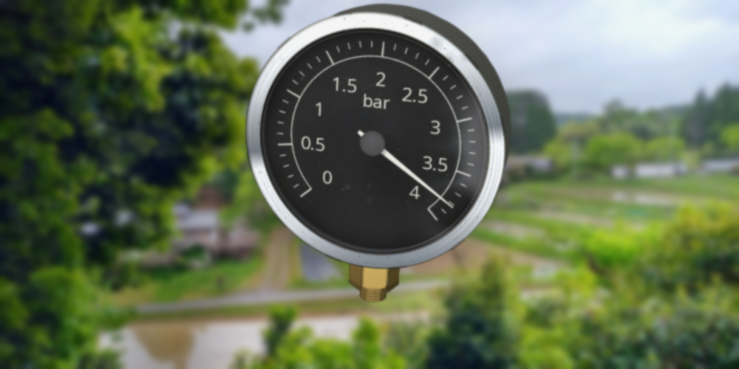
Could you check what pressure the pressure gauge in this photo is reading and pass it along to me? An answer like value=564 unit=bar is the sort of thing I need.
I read value=3.8 unit=bar
